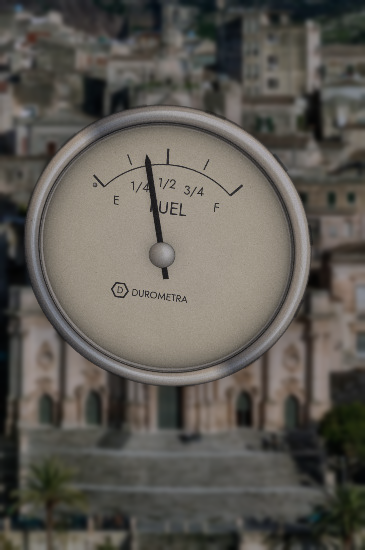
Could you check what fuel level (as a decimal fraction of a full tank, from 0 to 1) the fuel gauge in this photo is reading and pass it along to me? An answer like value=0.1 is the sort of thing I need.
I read value=0.375
